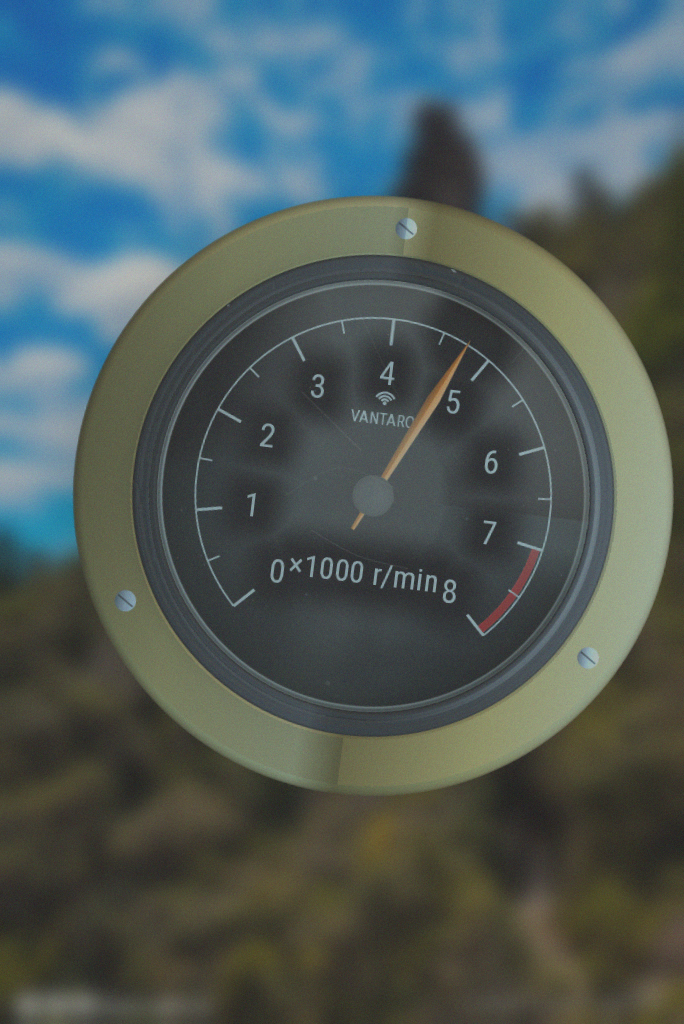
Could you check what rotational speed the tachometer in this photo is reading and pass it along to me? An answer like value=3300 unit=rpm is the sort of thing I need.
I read value=4750 unit=rpm
